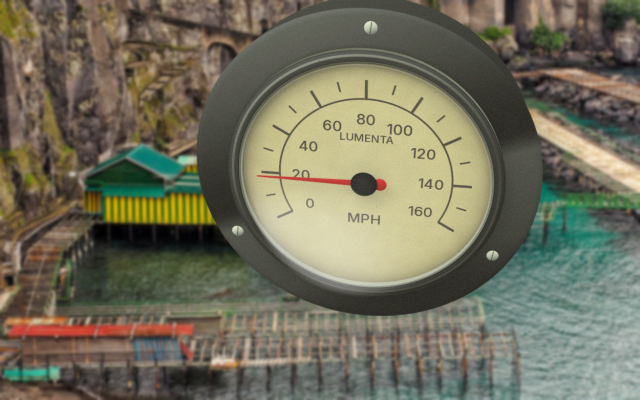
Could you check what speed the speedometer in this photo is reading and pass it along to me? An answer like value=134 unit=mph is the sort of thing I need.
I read value=20 unit=mph
